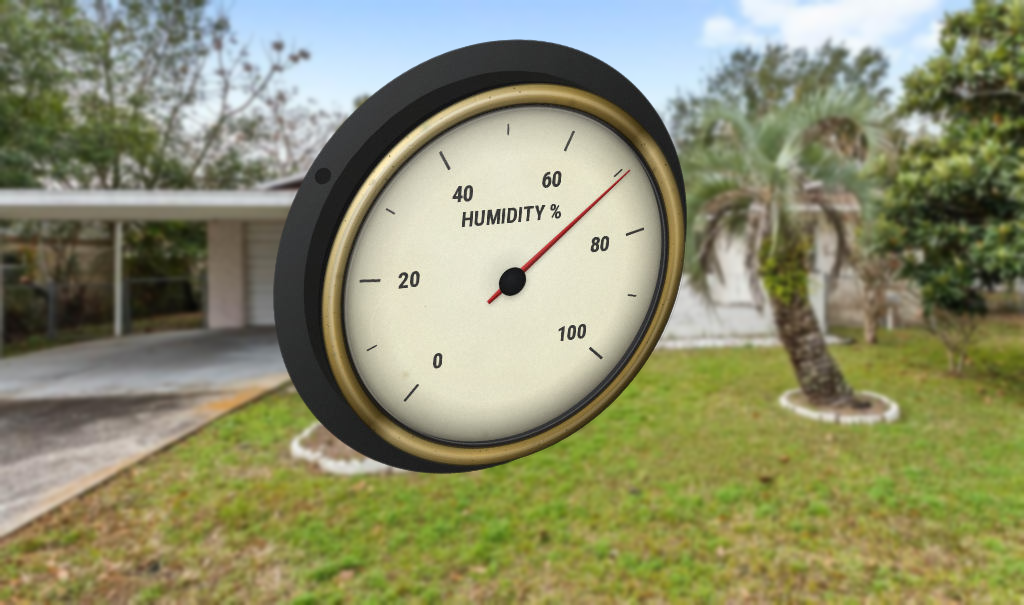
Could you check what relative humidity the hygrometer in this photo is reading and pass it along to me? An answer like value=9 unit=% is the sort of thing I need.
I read value=70 unit=%
